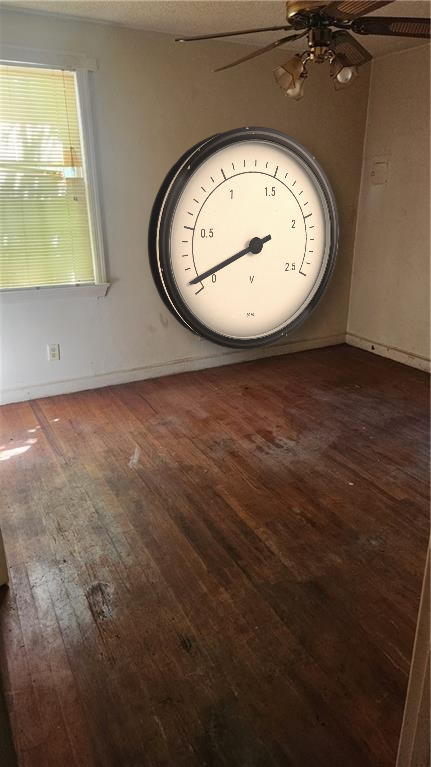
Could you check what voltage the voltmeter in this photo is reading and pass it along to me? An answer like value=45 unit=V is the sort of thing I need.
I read value=0.1 unit=V
